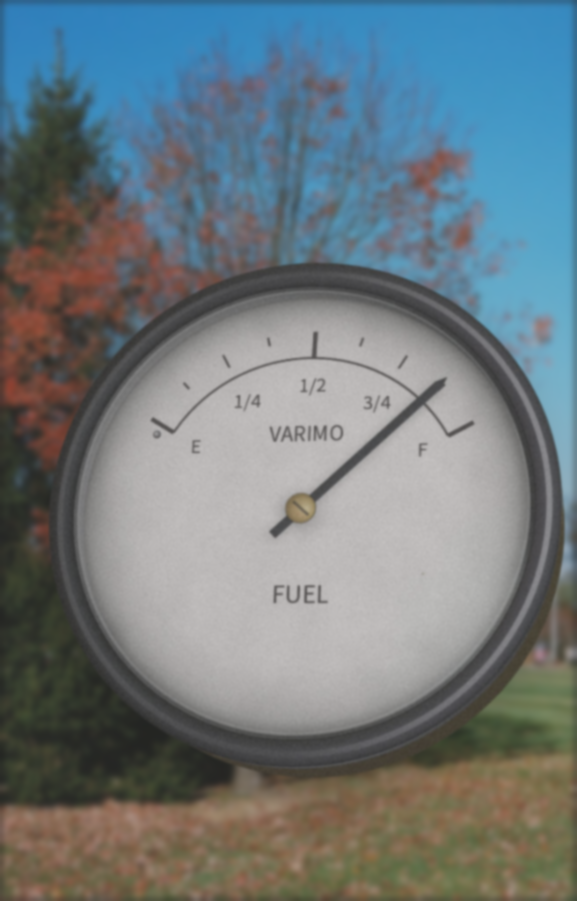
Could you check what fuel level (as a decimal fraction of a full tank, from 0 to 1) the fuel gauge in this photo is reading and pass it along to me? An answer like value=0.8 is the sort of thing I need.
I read value=0.875
